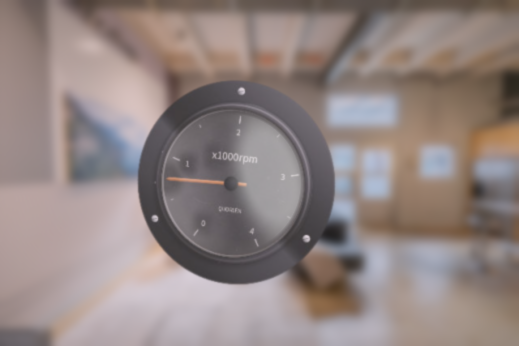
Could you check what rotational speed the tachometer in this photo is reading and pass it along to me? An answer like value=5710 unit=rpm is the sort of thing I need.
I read value=750 unit=rpm
